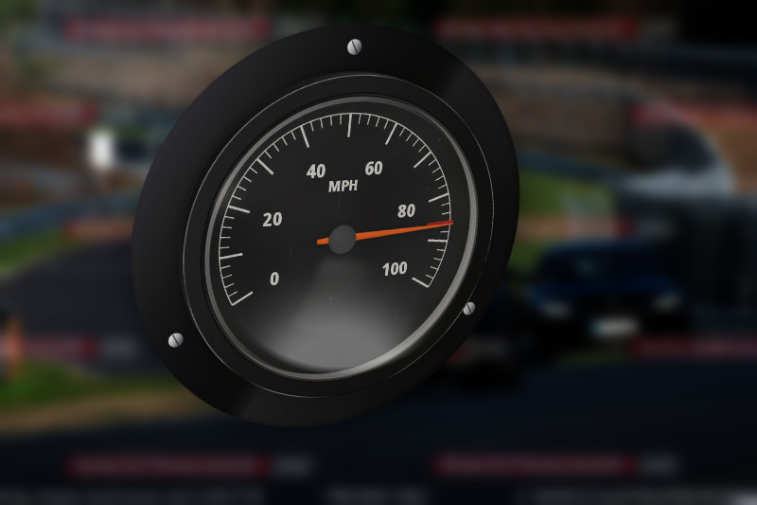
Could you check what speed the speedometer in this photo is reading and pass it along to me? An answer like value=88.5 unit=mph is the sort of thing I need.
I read value=86 unit=mph
